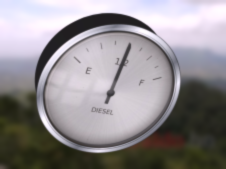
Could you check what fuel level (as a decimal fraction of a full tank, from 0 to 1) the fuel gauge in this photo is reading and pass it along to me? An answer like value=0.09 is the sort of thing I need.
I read value=0.5
